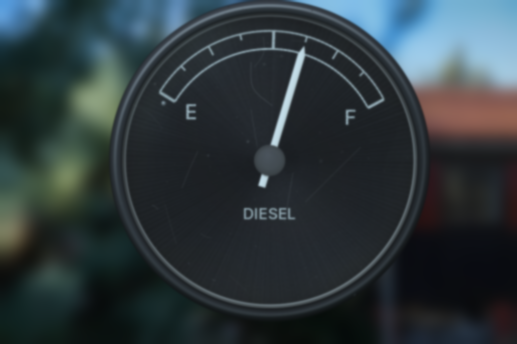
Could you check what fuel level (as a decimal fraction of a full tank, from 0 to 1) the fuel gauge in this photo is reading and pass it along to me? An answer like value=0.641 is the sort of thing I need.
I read value=0.625
